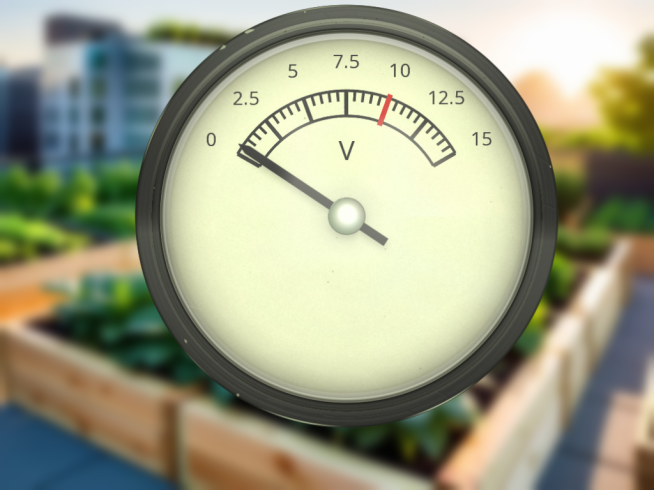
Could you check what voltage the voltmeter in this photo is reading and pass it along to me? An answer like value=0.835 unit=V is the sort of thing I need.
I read value=0.5 unit=V
